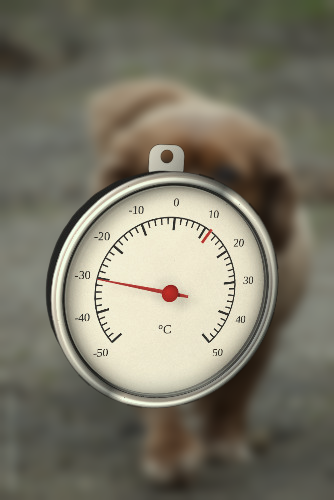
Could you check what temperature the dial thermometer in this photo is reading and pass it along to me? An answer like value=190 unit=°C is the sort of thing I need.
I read value=-30 unit=°C
